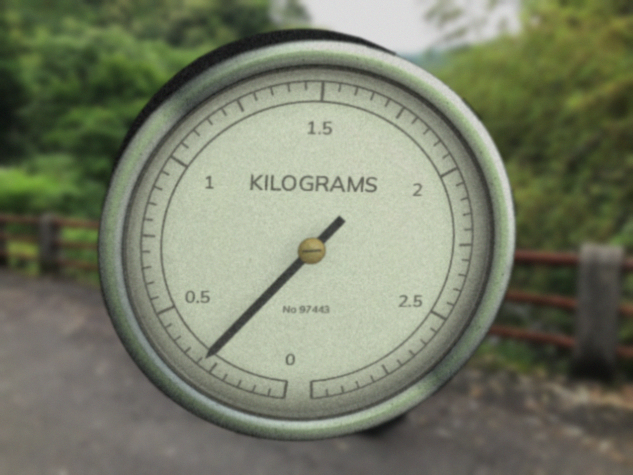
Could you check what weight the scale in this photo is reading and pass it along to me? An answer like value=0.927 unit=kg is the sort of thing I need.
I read value=0.3 unit=kg
